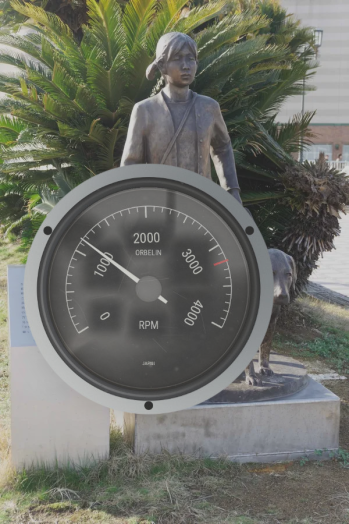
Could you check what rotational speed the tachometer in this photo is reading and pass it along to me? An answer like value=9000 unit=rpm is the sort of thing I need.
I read value=1150 unit=rpm
